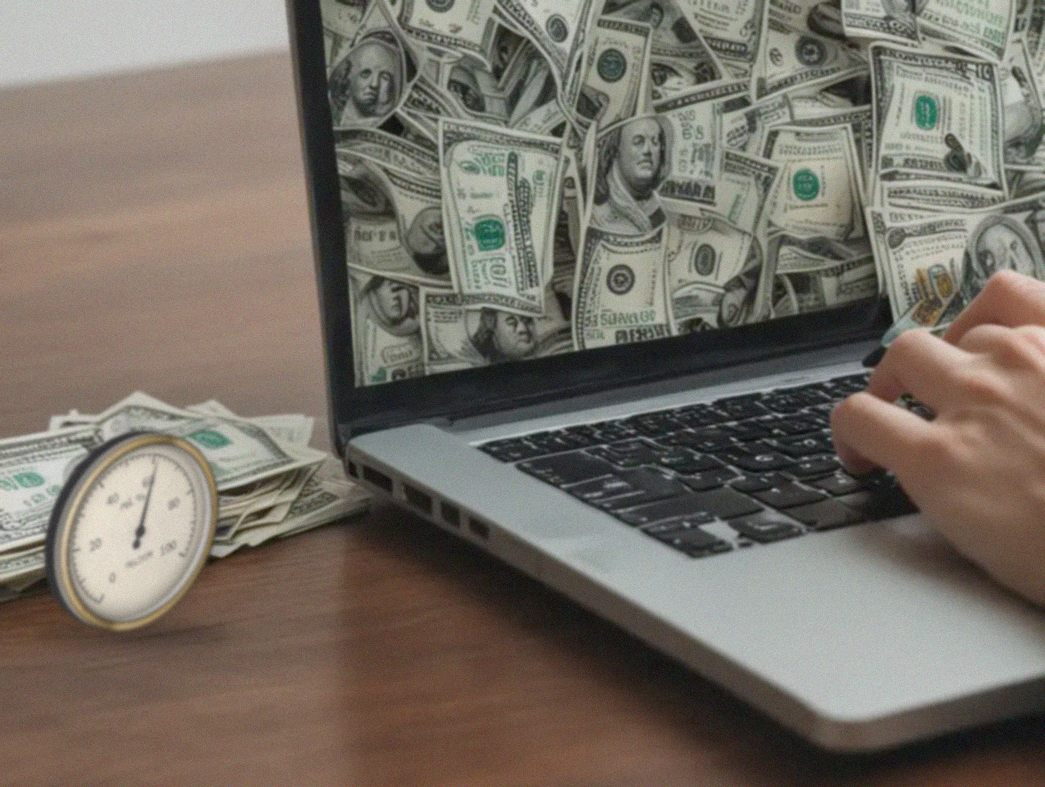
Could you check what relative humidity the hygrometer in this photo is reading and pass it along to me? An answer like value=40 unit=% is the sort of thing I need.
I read value=60 unit=%
